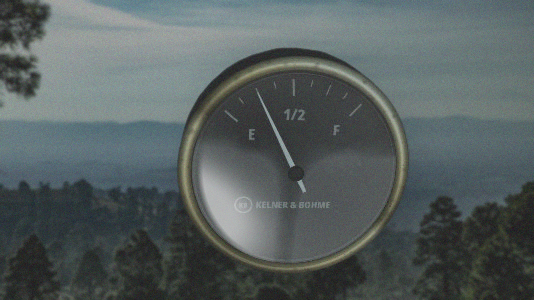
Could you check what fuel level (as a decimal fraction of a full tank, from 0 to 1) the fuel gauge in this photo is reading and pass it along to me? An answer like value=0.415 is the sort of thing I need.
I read value=0.25
